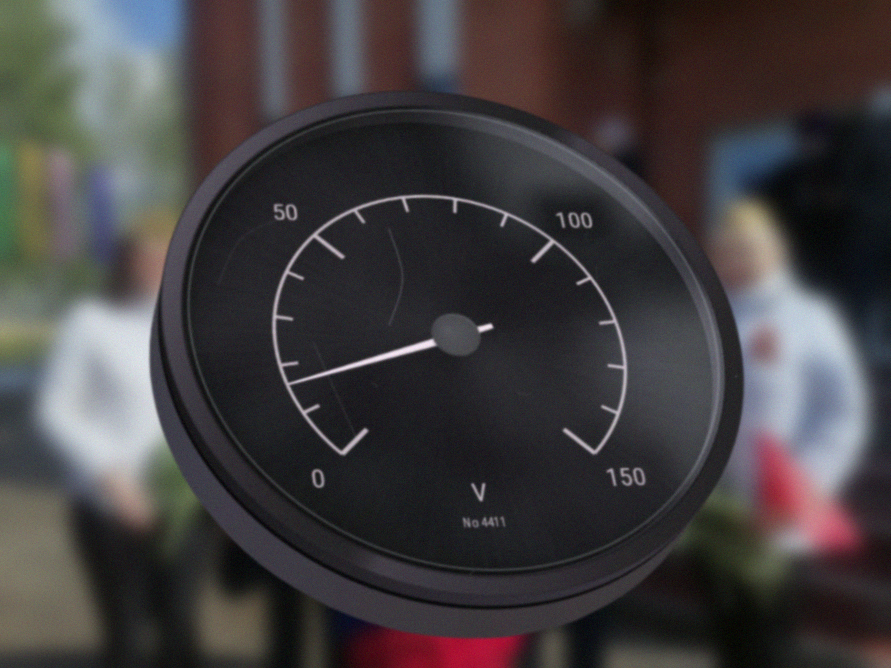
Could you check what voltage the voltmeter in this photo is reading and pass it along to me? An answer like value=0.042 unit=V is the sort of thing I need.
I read value=15 unit=V
